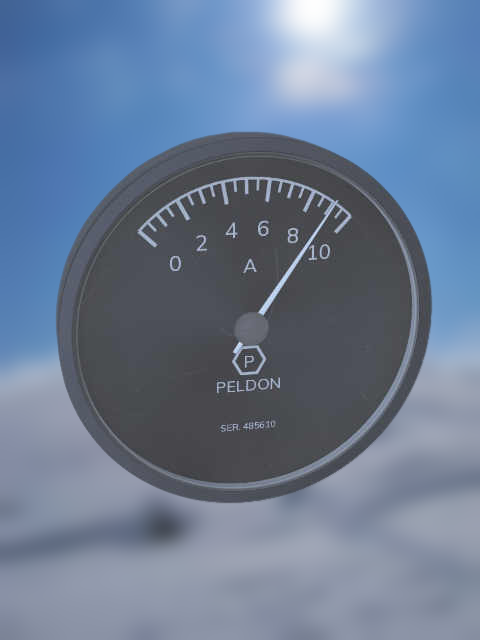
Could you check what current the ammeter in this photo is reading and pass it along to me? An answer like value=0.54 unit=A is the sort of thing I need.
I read value=9 unit=A
